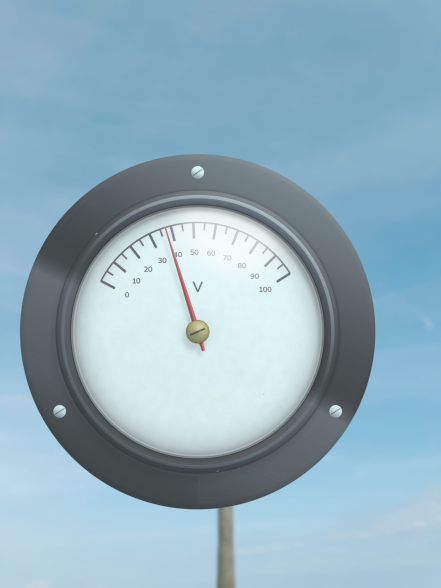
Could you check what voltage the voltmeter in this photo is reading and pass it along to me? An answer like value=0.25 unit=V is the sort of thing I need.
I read value=37.5 unit=V
